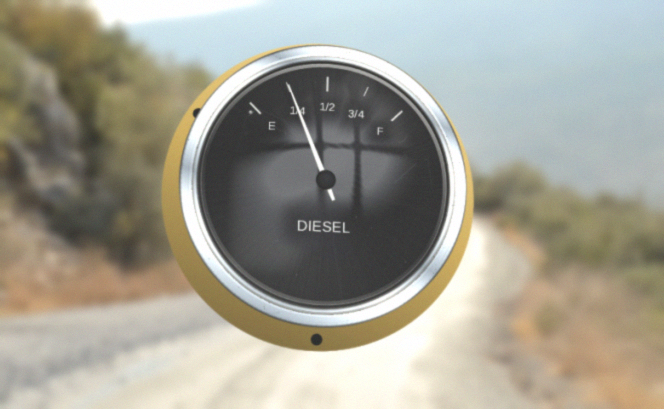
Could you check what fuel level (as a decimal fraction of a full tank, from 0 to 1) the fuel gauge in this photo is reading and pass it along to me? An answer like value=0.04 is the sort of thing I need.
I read value=0.25
